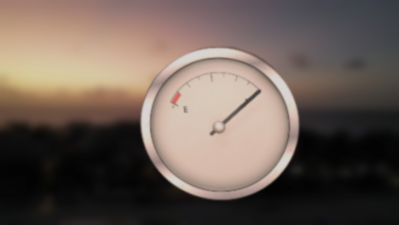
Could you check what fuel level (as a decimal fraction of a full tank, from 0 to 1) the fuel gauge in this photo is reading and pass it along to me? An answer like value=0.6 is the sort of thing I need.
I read value=1
